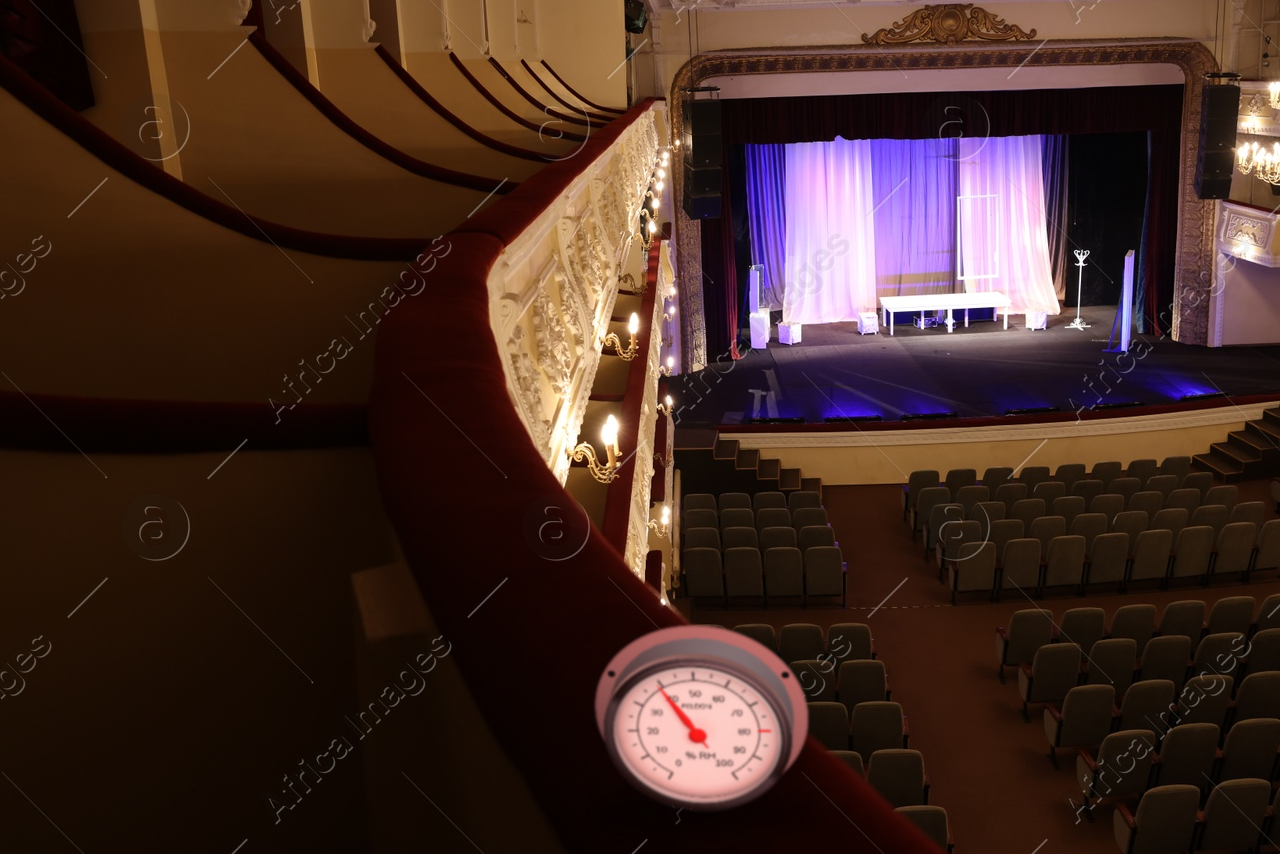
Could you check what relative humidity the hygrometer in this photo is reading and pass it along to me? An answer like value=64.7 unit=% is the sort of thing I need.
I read value=40 unit=%
